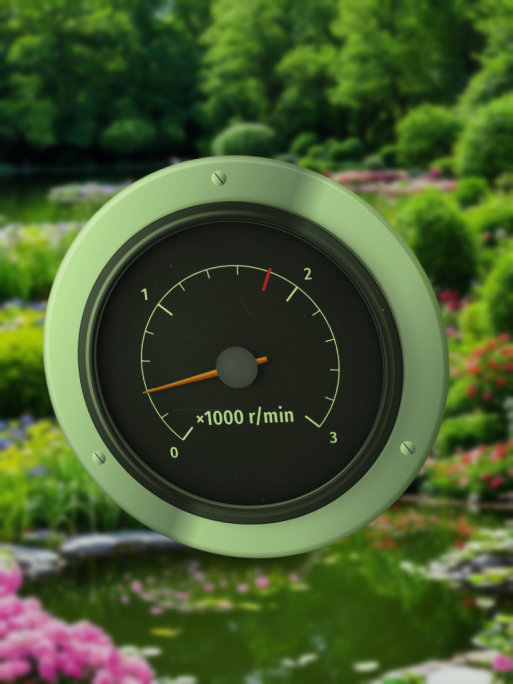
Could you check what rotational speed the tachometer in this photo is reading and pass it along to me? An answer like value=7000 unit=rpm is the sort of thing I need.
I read value=400 unit=rpm
